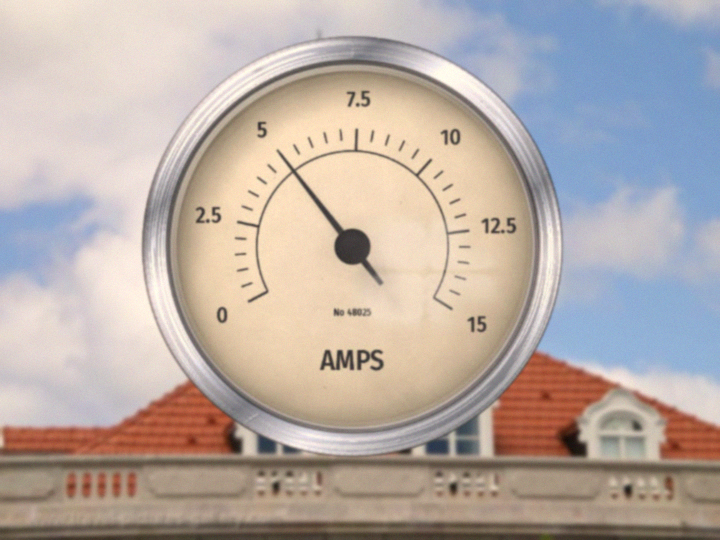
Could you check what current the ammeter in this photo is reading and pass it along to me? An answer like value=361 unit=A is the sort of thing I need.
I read value=5 unit=A
